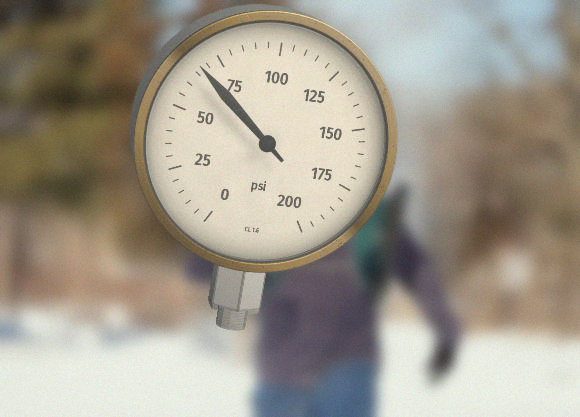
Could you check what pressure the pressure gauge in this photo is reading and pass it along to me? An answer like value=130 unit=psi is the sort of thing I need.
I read value=67.5 unit=psi
